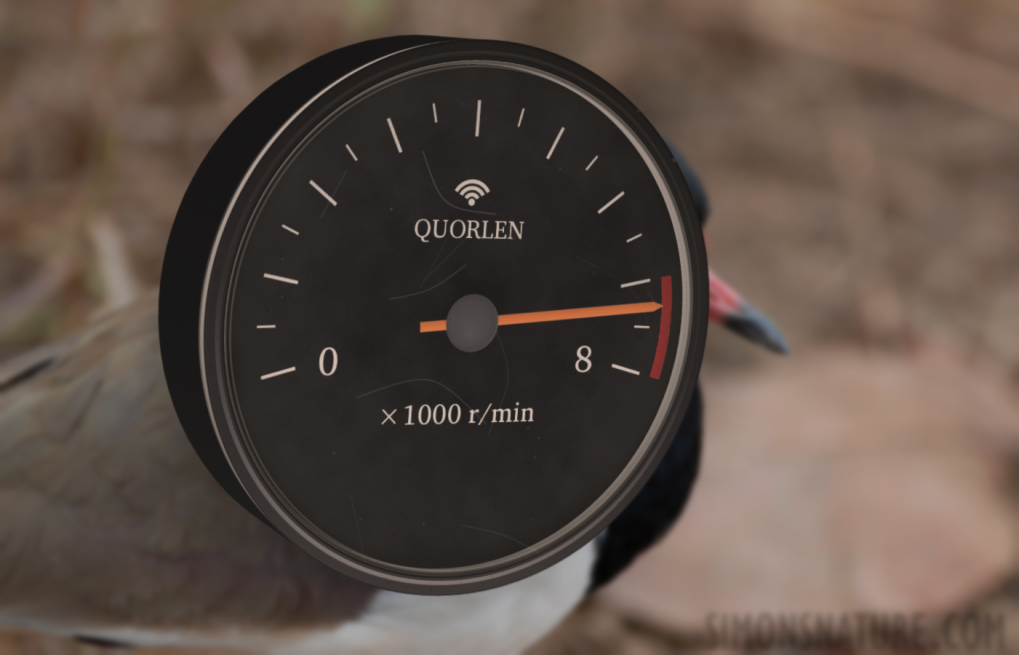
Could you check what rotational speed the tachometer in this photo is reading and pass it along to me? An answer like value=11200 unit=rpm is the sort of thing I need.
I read value=7250 unit=rpm
